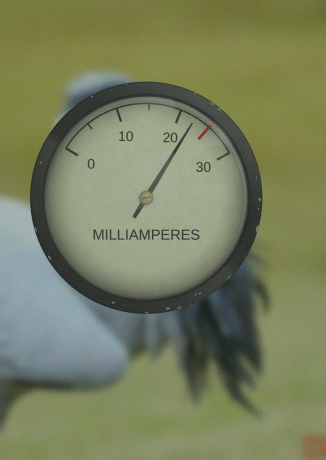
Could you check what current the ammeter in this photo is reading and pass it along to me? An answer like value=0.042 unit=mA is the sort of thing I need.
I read value=22.5 unit=mA
